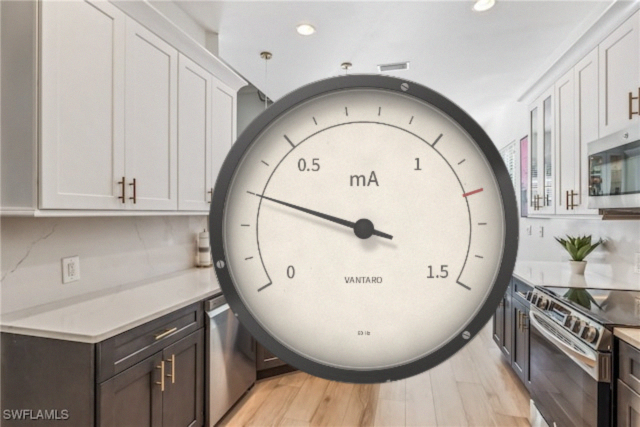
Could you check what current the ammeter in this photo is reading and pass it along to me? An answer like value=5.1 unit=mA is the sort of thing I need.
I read value=0.3 unit=mA
